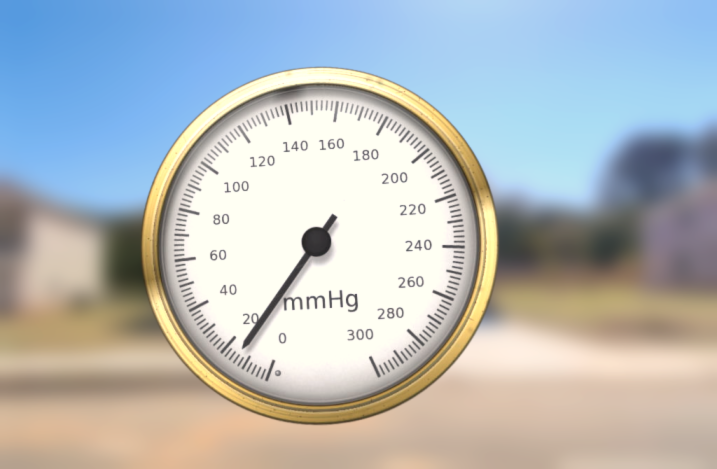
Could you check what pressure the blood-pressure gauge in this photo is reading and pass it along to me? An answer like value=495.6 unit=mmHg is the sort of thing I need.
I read value=14 unit=mmHg
